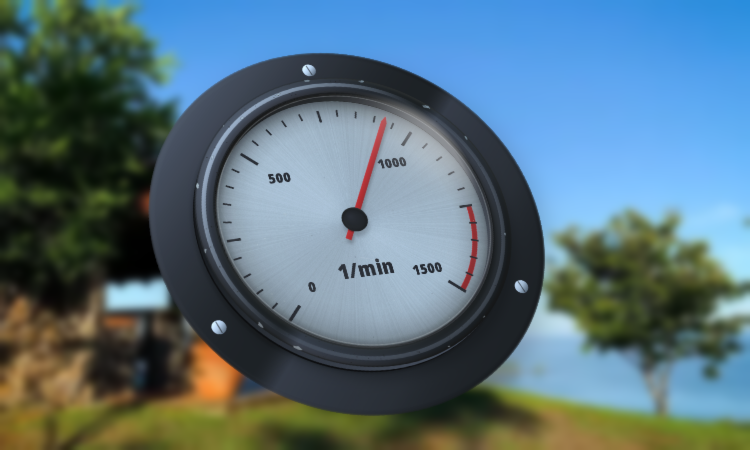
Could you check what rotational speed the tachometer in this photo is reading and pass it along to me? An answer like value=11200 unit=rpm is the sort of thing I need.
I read value=925 unit=rpm
